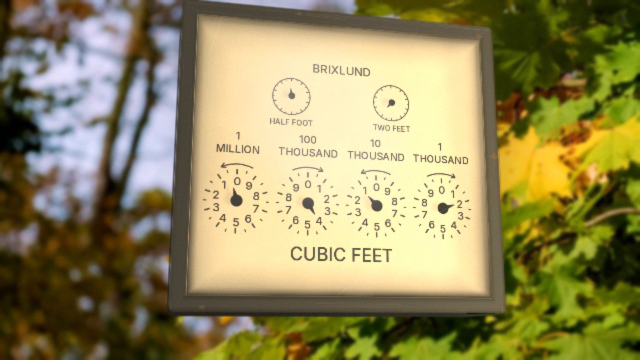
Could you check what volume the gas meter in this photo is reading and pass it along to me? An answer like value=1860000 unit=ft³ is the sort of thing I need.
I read value=41200 unit=ft³
